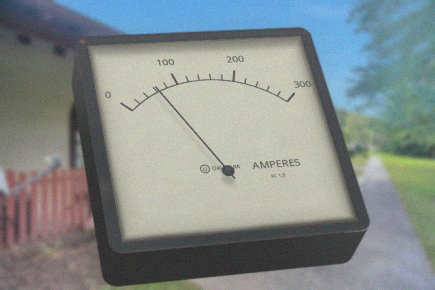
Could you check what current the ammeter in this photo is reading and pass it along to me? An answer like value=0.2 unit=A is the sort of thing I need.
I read value=60 unit=A
